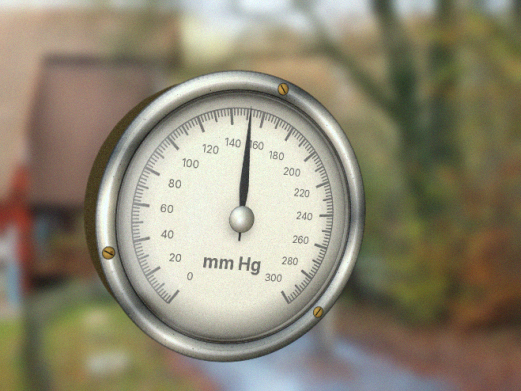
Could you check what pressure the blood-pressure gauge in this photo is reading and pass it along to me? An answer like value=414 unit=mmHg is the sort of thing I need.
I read value=150 unit=mmHg
